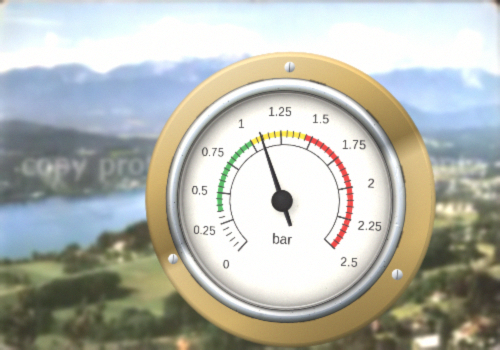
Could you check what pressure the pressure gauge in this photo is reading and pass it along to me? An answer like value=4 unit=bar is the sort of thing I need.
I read value=1.1 unit=bar
